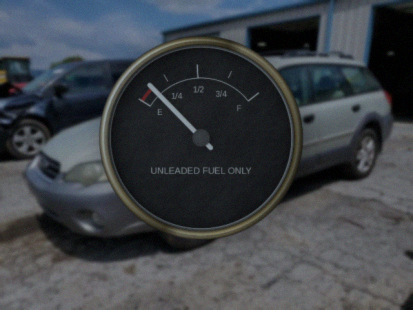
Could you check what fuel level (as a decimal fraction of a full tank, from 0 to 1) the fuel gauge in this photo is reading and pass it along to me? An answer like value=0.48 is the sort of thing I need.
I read value=0.125
